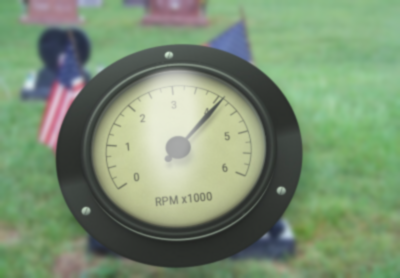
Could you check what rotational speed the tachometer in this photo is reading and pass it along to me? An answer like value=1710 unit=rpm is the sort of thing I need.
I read value=4125 unit=rpm
